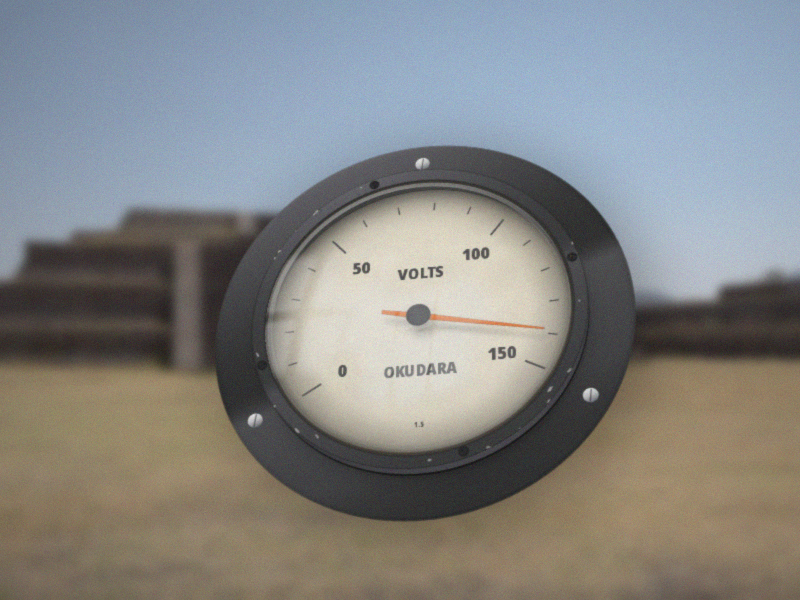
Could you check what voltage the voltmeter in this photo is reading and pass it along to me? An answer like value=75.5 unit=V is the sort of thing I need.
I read value=140 unit=V
